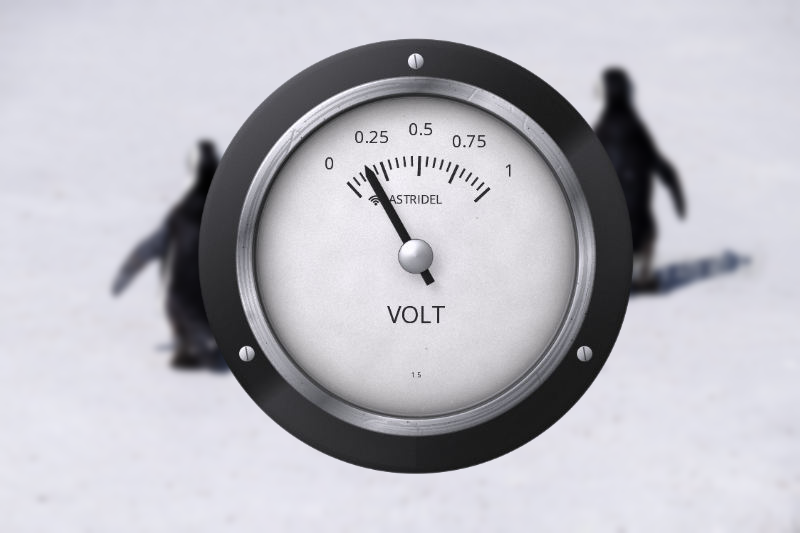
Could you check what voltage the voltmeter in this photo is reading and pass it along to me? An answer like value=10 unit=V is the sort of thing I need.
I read value=0.15 unit=V
